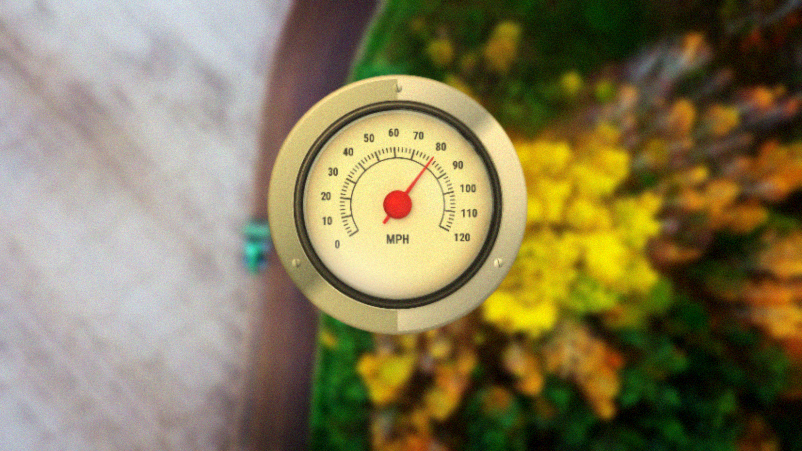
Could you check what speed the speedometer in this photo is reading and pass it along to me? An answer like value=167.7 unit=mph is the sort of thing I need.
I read value=80 unit=mph
